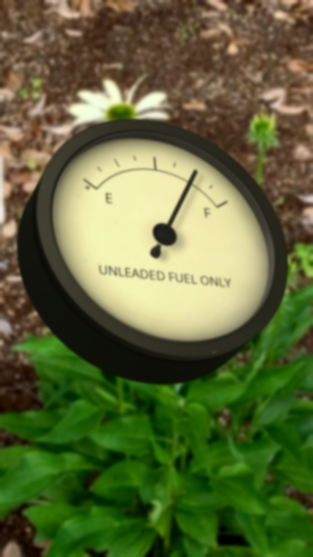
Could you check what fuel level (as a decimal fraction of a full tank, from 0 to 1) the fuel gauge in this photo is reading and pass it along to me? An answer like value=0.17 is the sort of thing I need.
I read value=0.75
